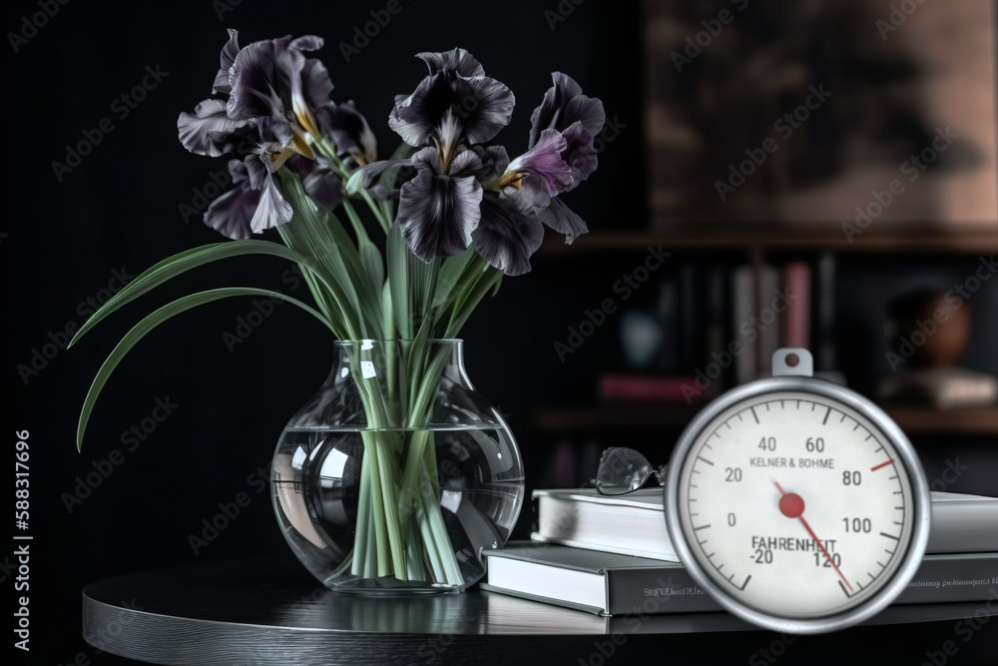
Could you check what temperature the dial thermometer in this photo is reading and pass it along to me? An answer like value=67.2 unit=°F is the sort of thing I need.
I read value=118 unit=°F
